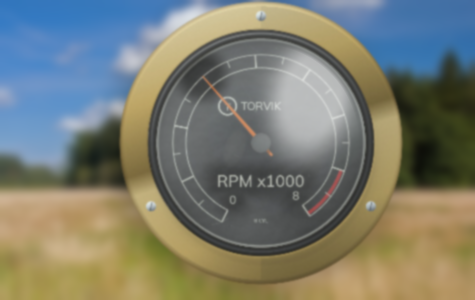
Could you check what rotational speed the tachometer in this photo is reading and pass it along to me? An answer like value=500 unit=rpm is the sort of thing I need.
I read value=3000 unit=rpm
